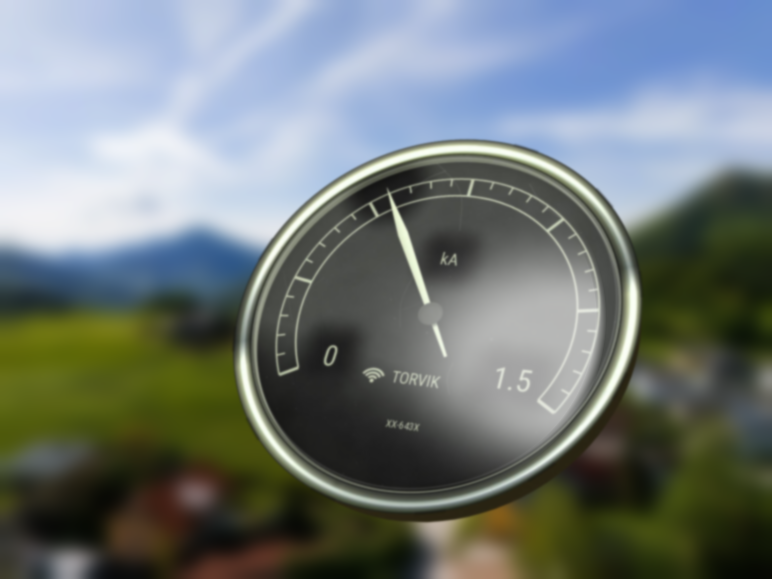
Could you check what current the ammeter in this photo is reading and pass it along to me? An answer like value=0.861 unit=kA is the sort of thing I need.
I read value=0.55 unit=kA
